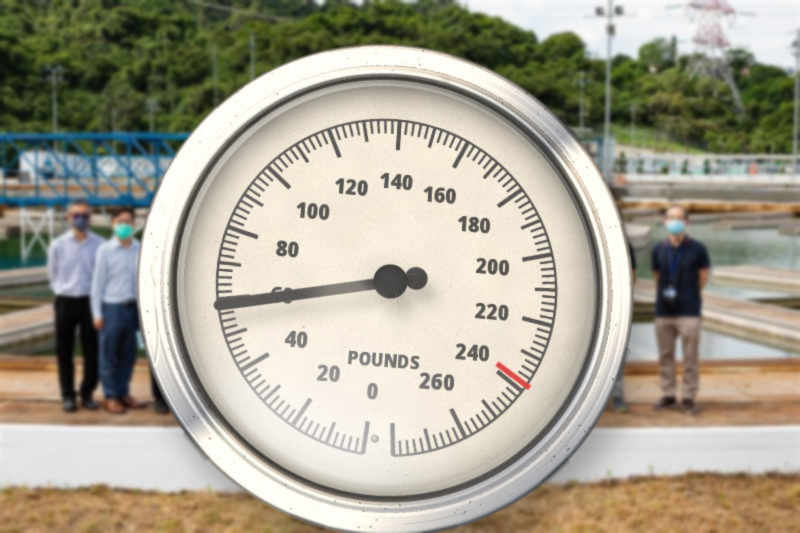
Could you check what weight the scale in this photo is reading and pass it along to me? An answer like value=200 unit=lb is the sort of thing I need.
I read value=58 unit=lb
